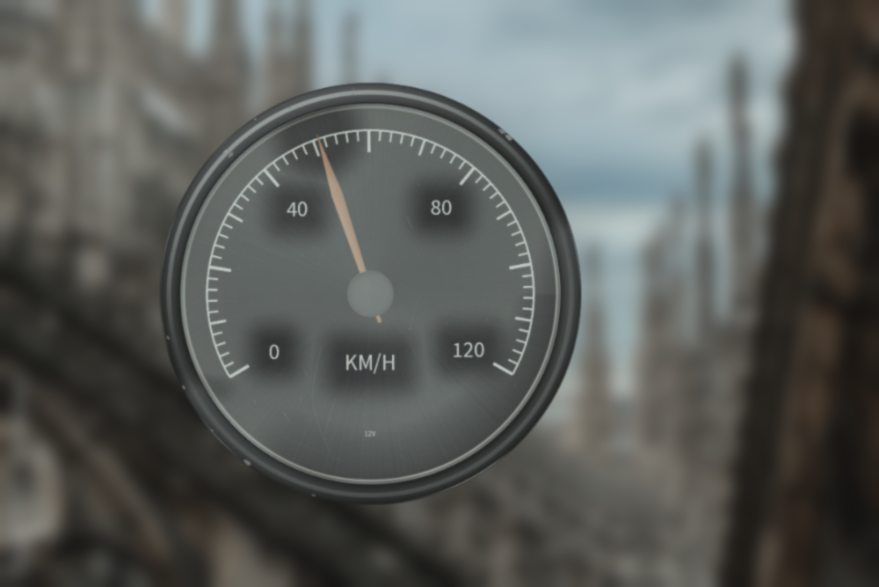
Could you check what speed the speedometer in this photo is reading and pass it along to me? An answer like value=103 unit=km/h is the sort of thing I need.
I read value=51 unit=km/h
